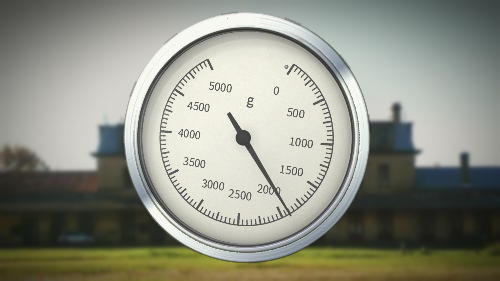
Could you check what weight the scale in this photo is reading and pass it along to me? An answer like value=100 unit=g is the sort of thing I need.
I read value=1900 unit=g
